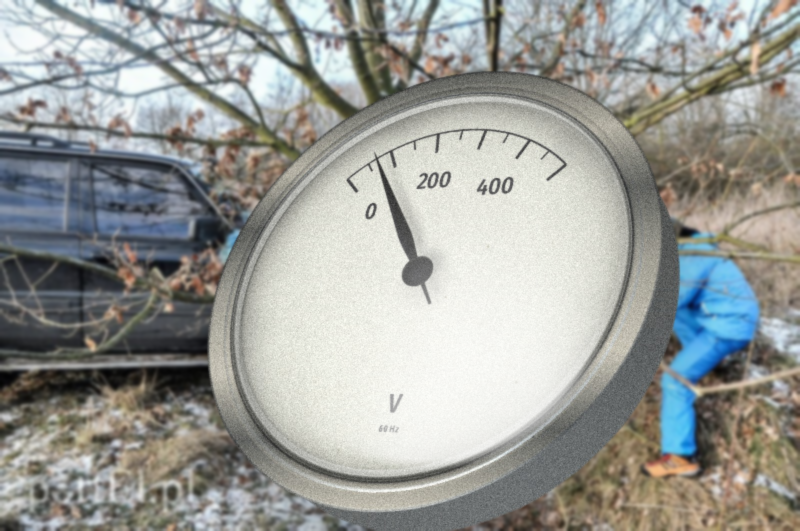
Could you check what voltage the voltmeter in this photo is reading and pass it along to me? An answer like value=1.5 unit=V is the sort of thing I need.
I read value=75 unit=V
